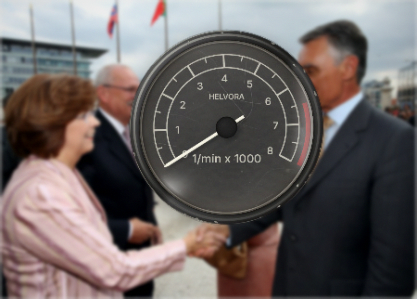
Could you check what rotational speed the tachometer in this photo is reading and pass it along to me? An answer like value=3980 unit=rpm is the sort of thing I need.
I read value=0 unit=rpm
